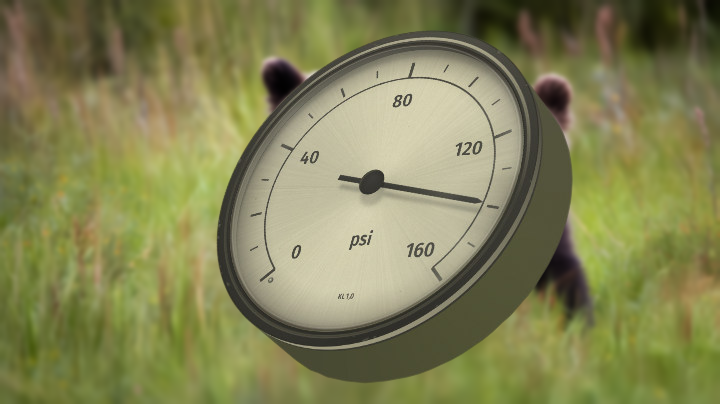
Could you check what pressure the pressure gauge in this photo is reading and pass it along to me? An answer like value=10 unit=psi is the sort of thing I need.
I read value=140 unit=psi
